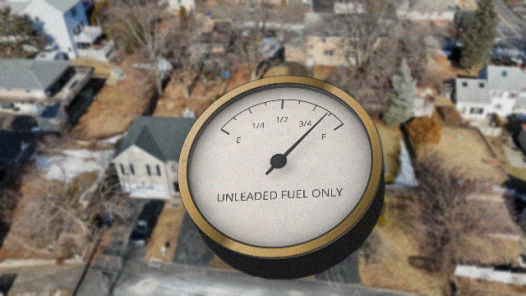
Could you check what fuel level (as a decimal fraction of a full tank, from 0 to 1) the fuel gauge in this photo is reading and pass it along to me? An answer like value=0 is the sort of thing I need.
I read value=0.875
